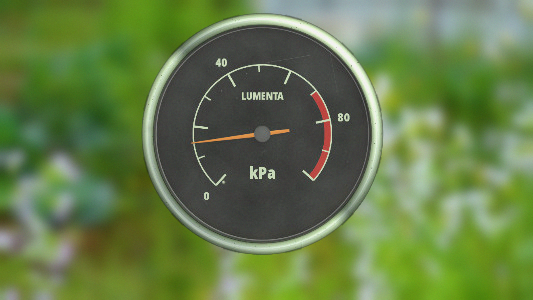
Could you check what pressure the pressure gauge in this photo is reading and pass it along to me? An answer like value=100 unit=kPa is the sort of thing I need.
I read value=15 unit=kPa
